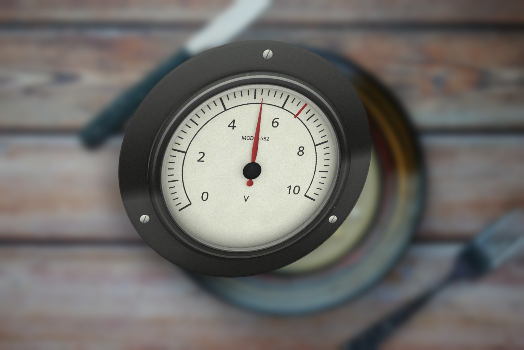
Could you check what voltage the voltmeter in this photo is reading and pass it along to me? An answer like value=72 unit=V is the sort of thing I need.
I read value=5.2 unit=V
